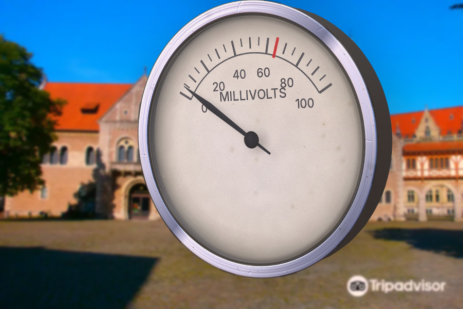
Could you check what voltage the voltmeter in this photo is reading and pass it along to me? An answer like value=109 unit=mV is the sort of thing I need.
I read value=5 unit=mV
